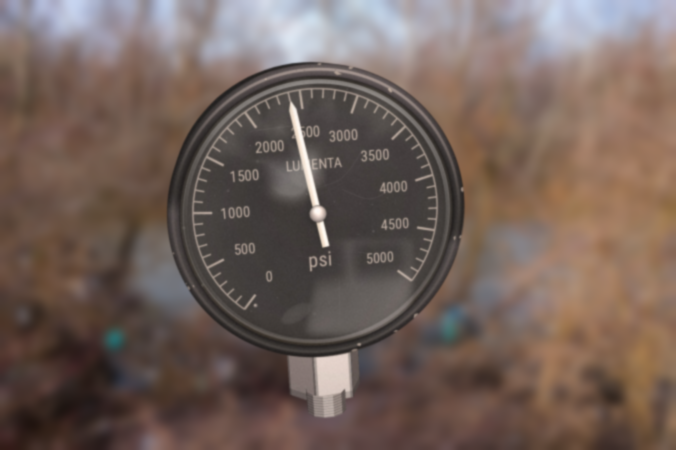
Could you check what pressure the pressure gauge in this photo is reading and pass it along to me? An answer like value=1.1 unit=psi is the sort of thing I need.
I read value=2400 unit=psi
